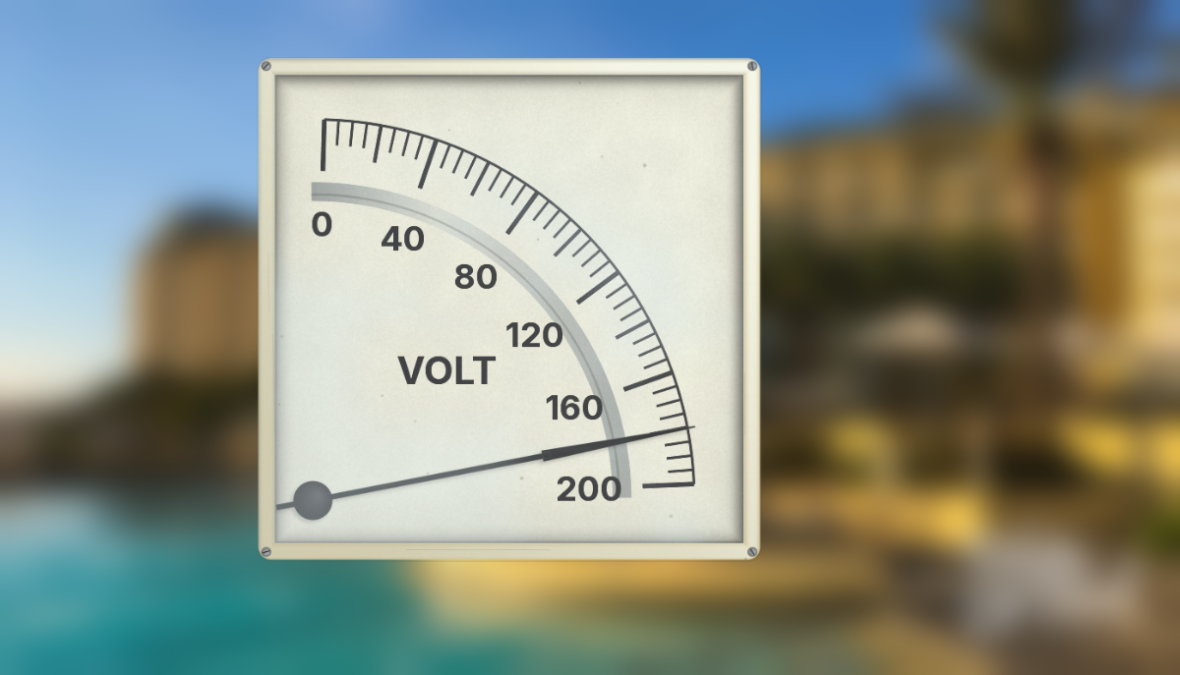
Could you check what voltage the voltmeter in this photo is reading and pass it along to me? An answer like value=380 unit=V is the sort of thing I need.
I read value=180 unit=V
